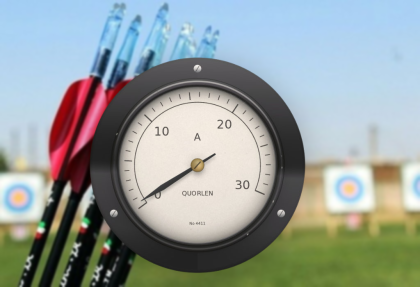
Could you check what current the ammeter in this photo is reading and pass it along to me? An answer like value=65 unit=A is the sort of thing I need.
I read value=0.5 unit=A
